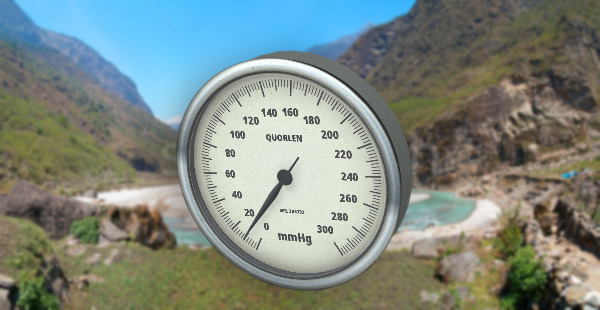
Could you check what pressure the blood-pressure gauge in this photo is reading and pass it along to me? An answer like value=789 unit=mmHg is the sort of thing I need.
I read value=10 unit=mmHg
